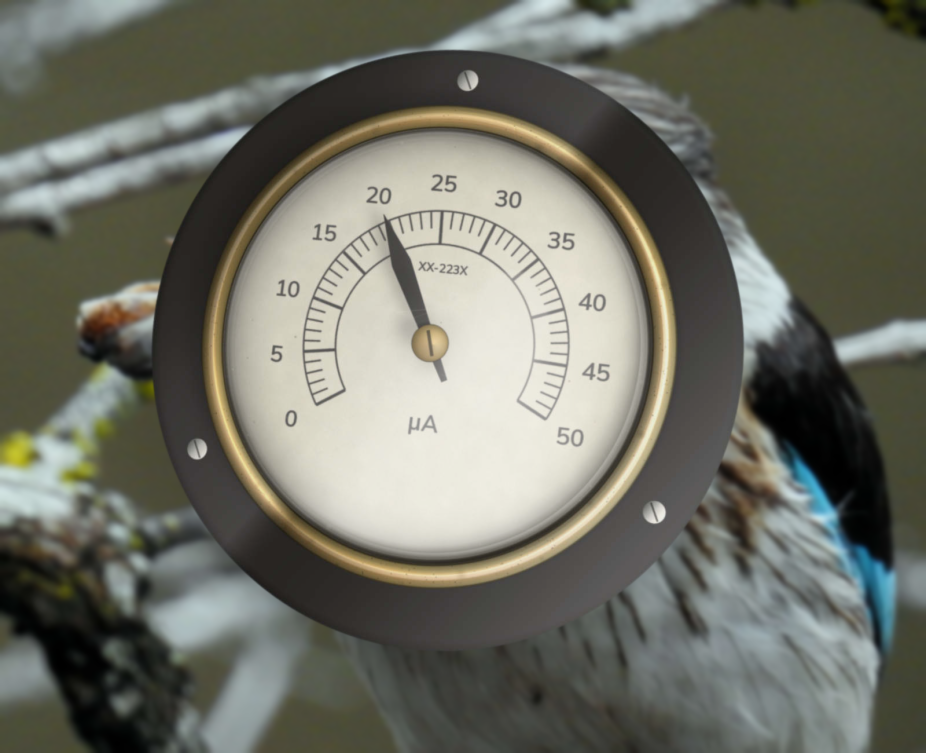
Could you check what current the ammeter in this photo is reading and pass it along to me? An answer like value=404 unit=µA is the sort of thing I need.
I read value=20 unit=µA
